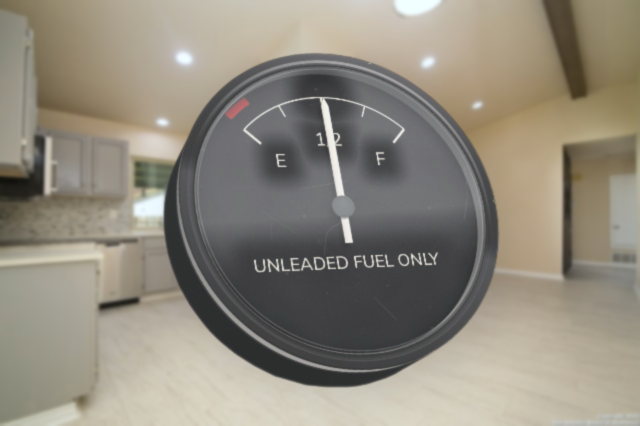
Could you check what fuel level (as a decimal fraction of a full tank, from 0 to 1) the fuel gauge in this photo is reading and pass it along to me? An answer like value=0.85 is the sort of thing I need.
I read value=0.5
